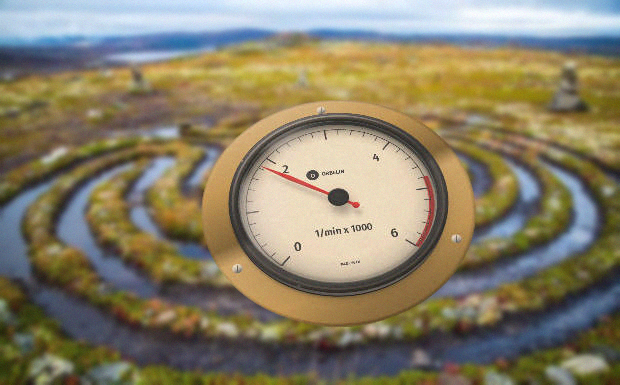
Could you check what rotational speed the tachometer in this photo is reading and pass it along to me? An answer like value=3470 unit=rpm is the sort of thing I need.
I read value=1800 unit=rpm
